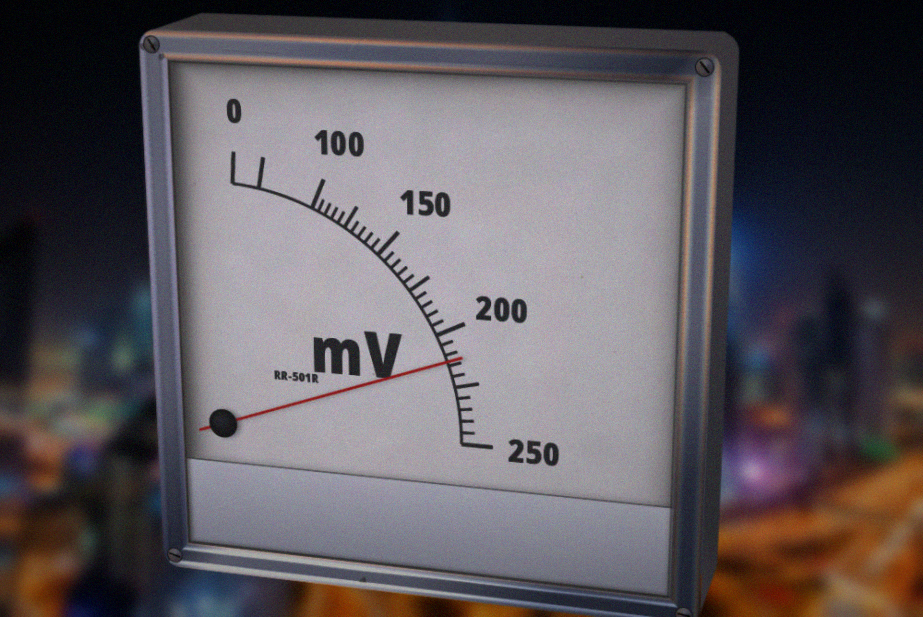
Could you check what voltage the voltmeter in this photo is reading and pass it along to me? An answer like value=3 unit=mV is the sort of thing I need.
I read value=212.5 unit=mV
